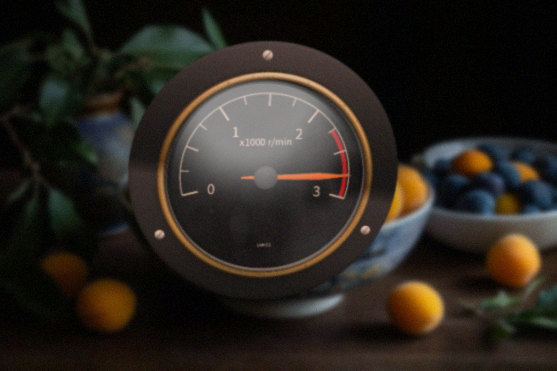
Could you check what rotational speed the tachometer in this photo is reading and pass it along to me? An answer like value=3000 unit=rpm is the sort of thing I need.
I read value=2750 unit=rpm
